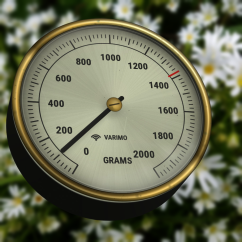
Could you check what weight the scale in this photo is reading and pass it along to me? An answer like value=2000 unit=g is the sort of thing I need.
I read value=100 unit=g
